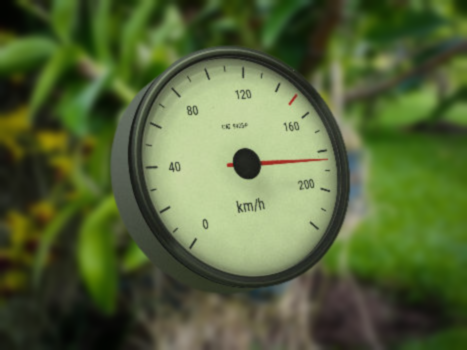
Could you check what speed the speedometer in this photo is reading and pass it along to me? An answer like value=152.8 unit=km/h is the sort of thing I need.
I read value=185 unit=km/h
